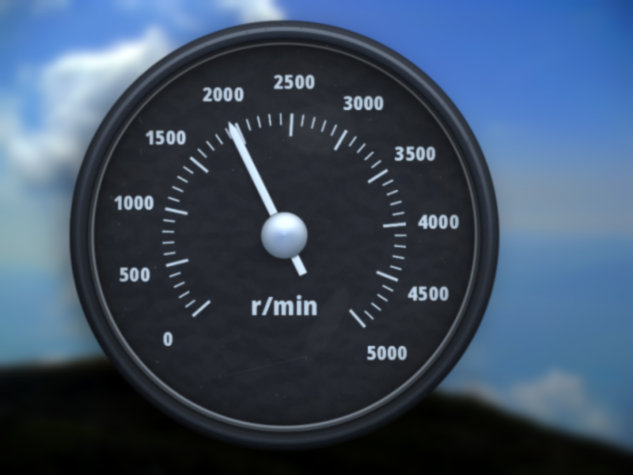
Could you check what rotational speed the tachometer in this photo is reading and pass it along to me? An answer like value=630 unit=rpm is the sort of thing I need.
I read value=1950 unit=rpm
